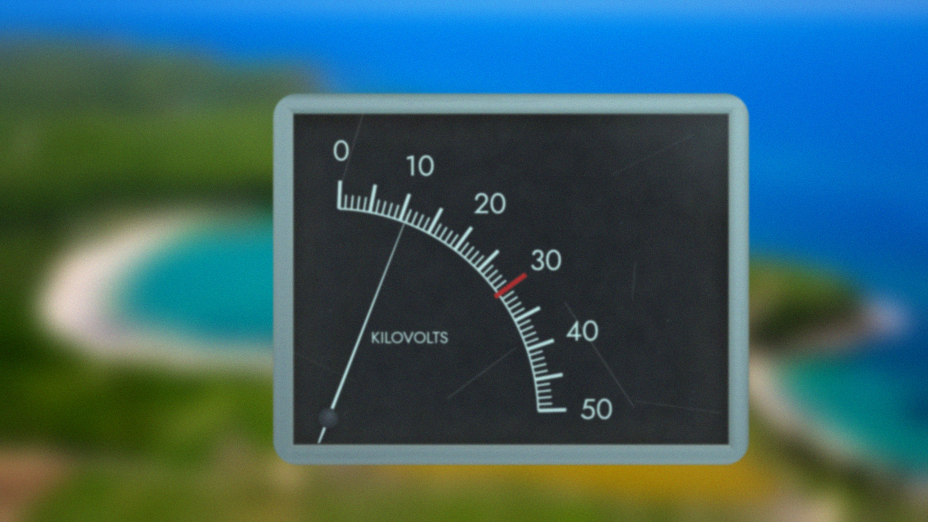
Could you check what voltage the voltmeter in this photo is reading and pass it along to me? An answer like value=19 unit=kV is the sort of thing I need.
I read value=11 unit=kV
